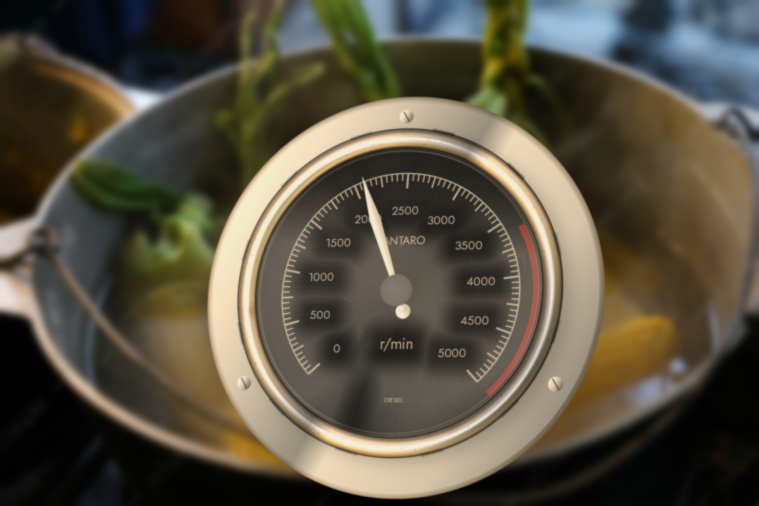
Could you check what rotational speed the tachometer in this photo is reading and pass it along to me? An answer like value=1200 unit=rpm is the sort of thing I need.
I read value=2100 unit=rpm
